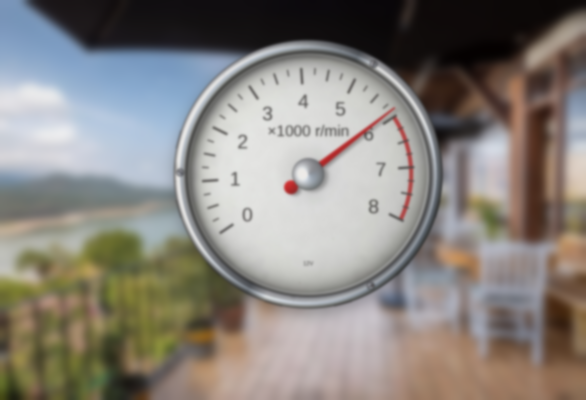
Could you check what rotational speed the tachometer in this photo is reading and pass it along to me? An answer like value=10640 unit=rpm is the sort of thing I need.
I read value=5875 unit=rpm
